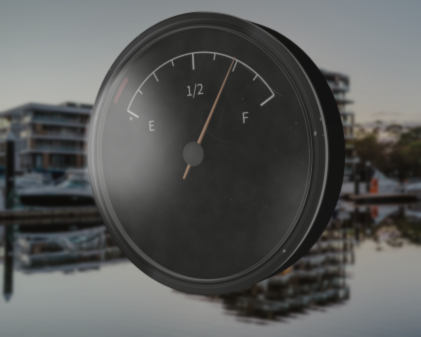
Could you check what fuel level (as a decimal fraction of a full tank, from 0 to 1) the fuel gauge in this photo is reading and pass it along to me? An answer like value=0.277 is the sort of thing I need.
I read value=0.75
